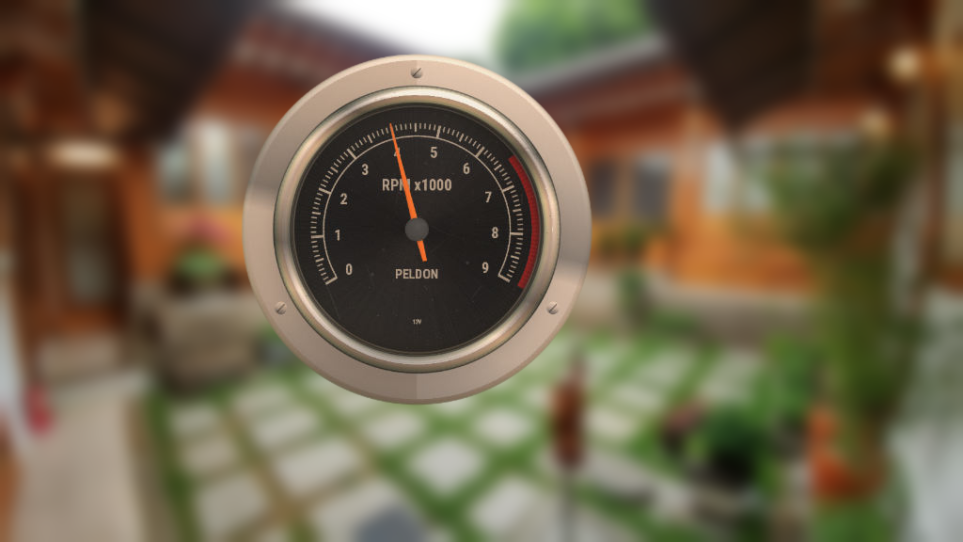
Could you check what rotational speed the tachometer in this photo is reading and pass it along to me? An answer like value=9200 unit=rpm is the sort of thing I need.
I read value=4000 unit=rpm
